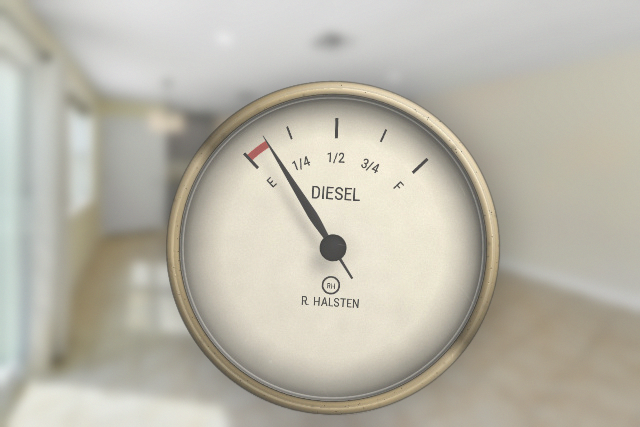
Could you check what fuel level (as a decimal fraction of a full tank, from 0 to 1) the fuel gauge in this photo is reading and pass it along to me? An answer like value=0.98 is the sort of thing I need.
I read value=0.125
